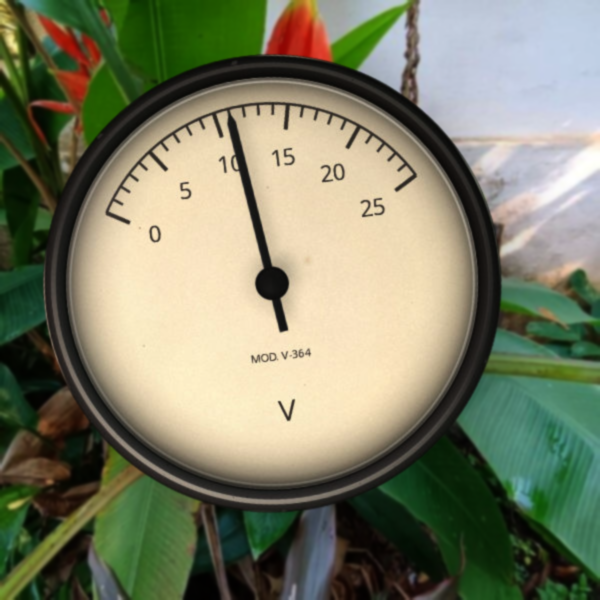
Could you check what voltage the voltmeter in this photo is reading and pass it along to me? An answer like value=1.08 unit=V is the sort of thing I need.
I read value=11 unit=V
